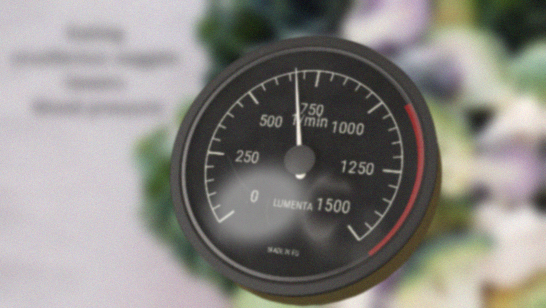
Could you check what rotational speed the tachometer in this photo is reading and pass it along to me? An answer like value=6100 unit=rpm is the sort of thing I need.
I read value=675 unit=rpm
